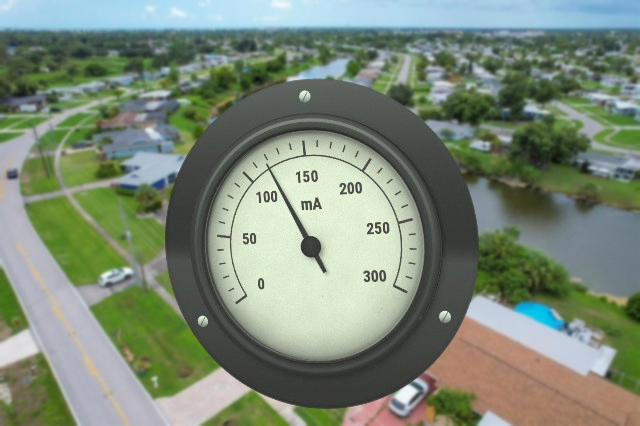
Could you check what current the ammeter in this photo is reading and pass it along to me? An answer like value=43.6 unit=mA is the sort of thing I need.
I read value=120 unit=mA
